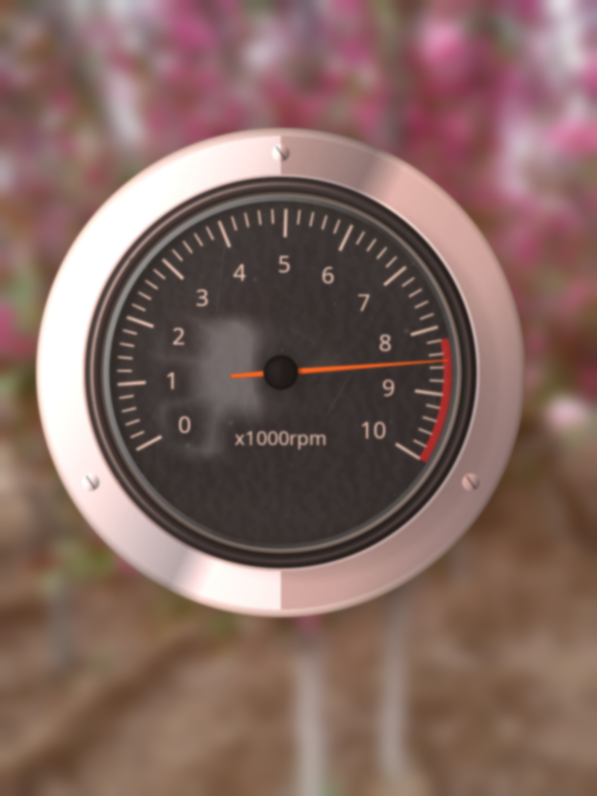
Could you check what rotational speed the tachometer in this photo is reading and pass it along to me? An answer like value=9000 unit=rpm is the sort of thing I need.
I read value=8500 unit=rpm
